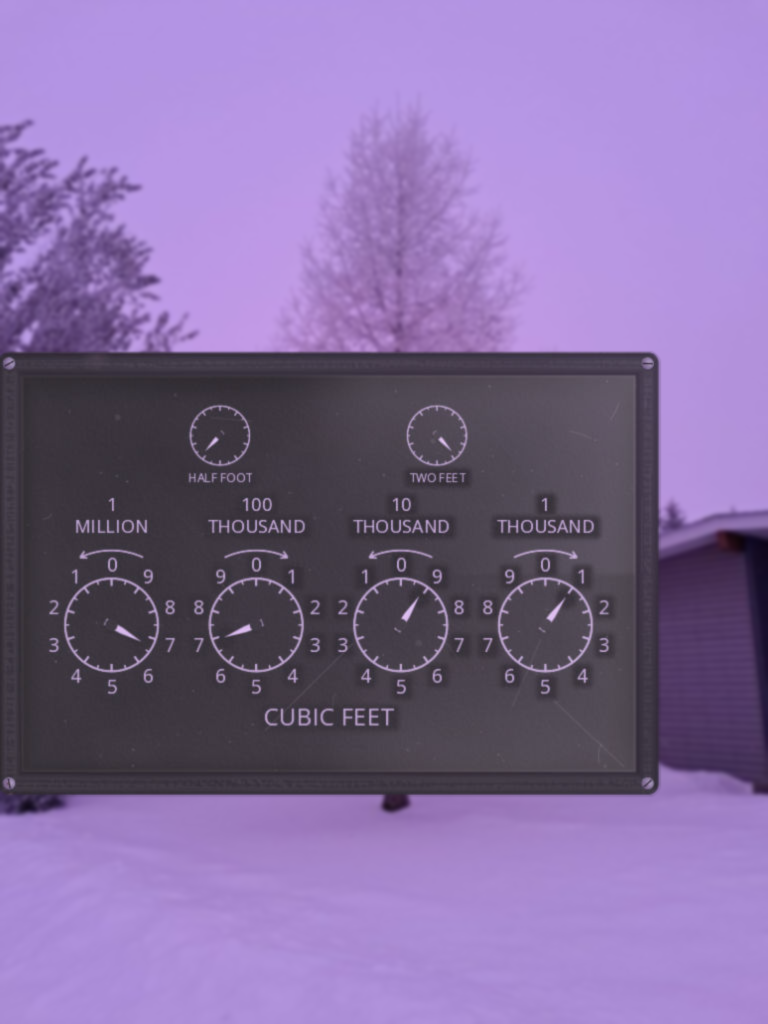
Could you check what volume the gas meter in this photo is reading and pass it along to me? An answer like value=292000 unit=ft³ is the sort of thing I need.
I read value=669100 unit=ft³
